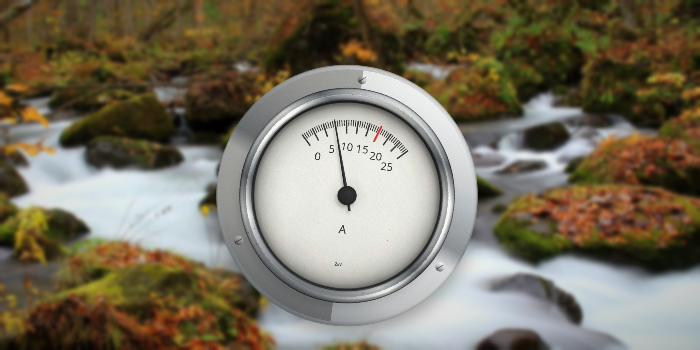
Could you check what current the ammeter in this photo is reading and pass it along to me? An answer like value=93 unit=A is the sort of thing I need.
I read value=7.5 unit=A
